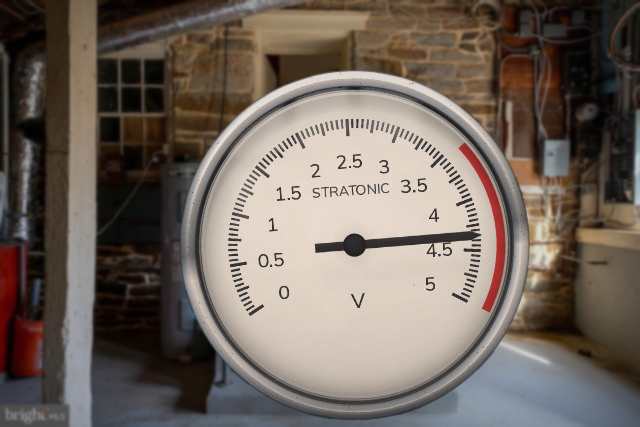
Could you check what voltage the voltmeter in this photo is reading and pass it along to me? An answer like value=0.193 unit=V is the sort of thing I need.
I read value=4.35 unit=V
